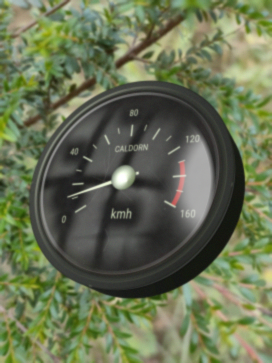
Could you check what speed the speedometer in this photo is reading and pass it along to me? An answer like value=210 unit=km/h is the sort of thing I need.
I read value=10 unit=km/h
